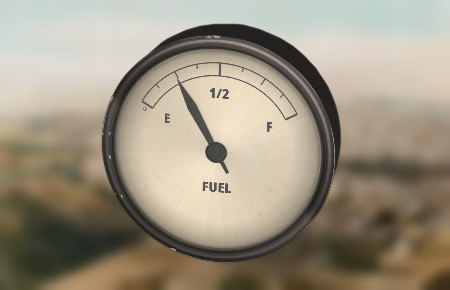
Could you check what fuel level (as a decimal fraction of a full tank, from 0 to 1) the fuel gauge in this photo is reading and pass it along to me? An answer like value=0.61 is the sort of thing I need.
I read value=0.25
